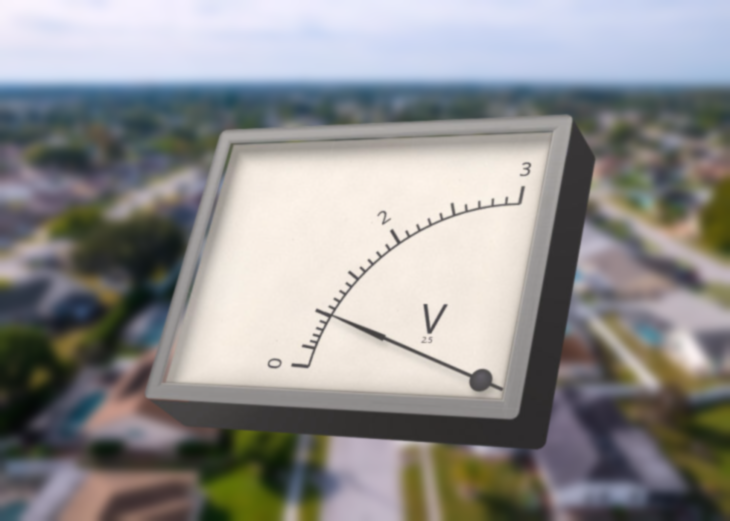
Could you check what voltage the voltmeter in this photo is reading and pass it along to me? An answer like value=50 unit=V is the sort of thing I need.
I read value=1 unit=V
